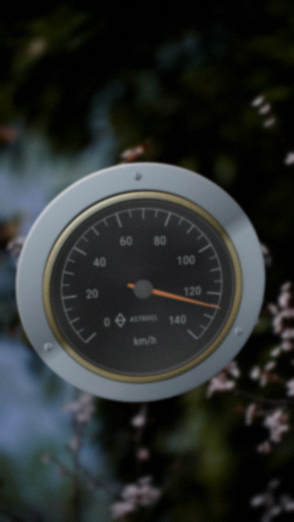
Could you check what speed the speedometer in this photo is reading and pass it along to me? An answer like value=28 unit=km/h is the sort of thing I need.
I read value=125 unit=km/h
